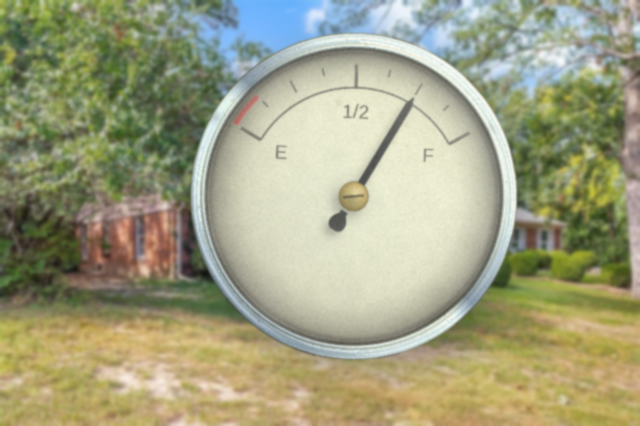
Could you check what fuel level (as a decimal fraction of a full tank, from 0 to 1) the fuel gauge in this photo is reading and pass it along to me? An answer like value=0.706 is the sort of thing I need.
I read value=0.75
